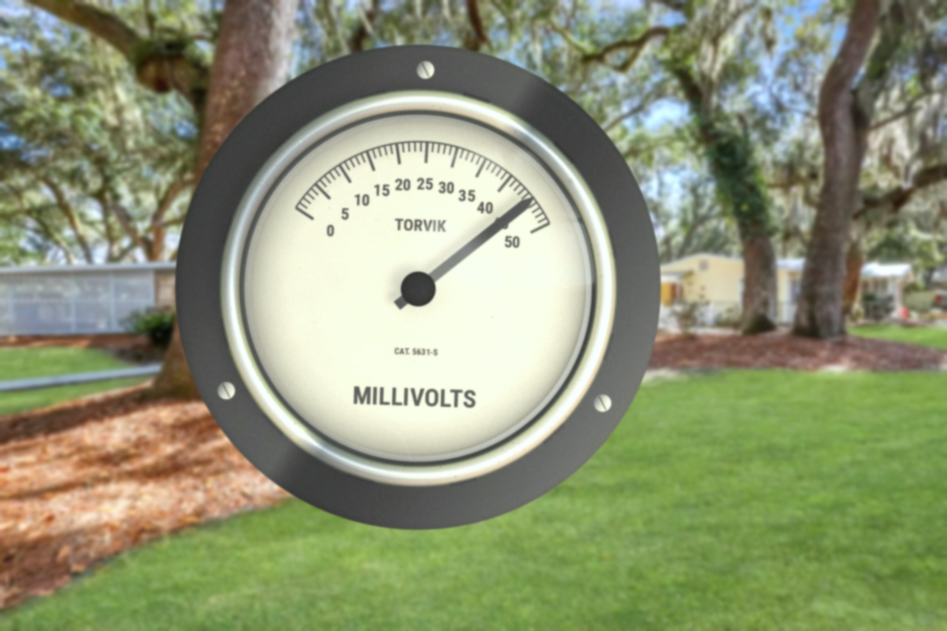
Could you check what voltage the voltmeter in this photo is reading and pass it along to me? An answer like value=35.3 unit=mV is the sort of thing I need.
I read value=45 unit=mV
